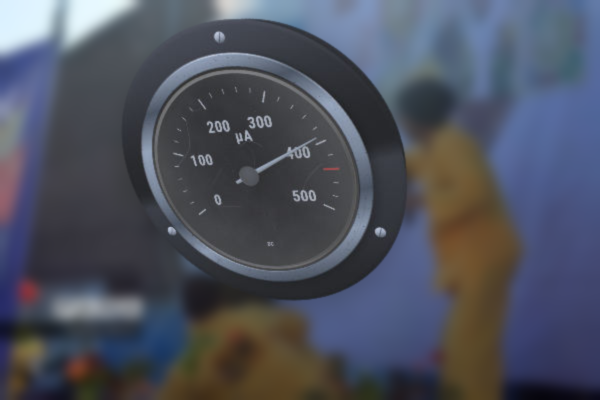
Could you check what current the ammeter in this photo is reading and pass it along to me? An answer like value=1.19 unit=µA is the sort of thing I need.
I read value=390 unit=µA
